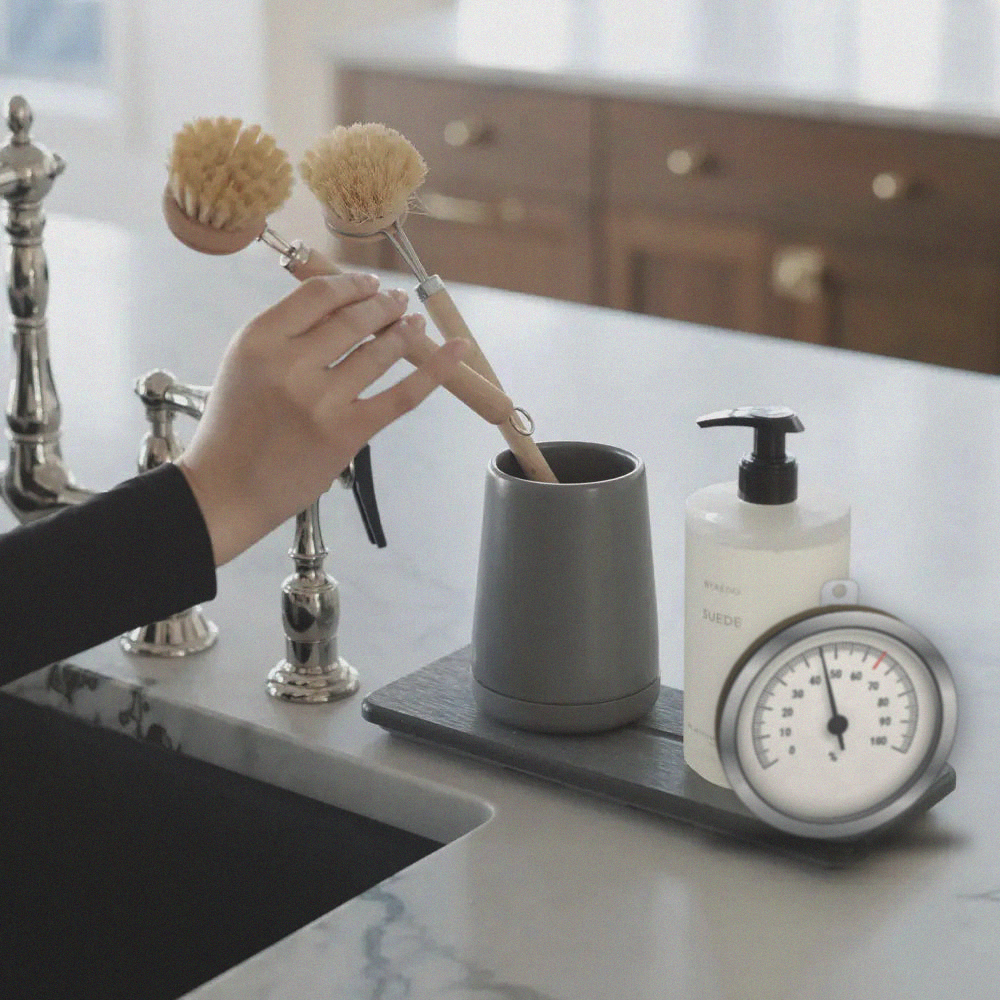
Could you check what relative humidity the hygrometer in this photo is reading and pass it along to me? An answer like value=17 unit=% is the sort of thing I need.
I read value=45 unit=%
